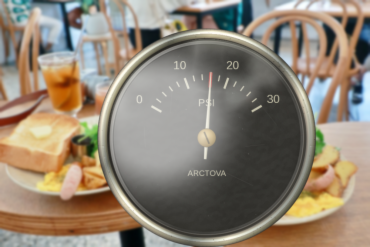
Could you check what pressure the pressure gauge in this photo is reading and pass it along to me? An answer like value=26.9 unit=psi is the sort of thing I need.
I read value=16 unit=psi
